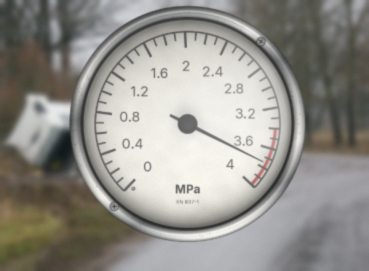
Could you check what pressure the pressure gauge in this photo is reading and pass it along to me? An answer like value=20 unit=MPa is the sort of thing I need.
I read value=3.75 unit=MPa
